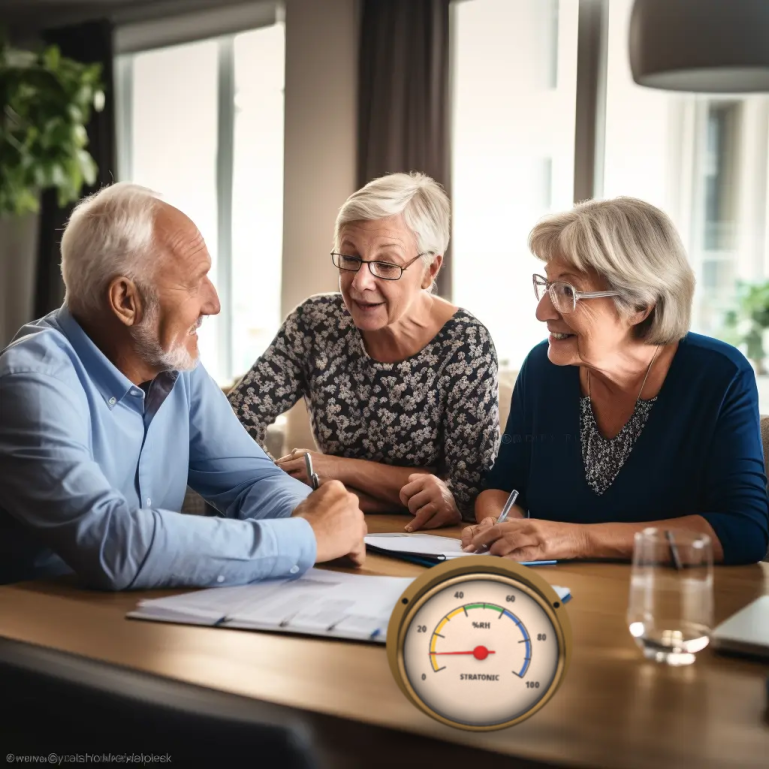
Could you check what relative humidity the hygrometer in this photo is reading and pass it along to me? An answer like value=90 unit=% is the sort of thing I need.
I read value=10 unit=%
